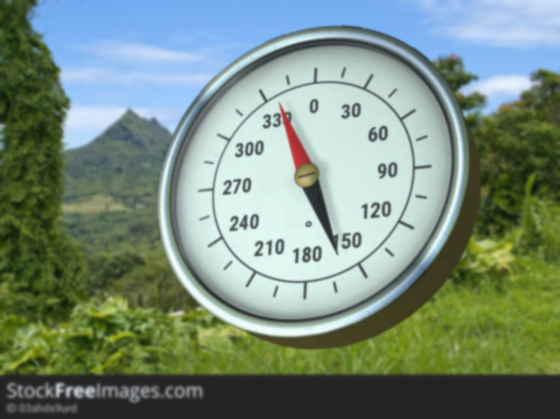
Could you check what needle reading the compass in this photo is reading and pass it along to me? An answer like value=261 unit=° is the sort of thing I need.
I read value=337.5 unit=°
